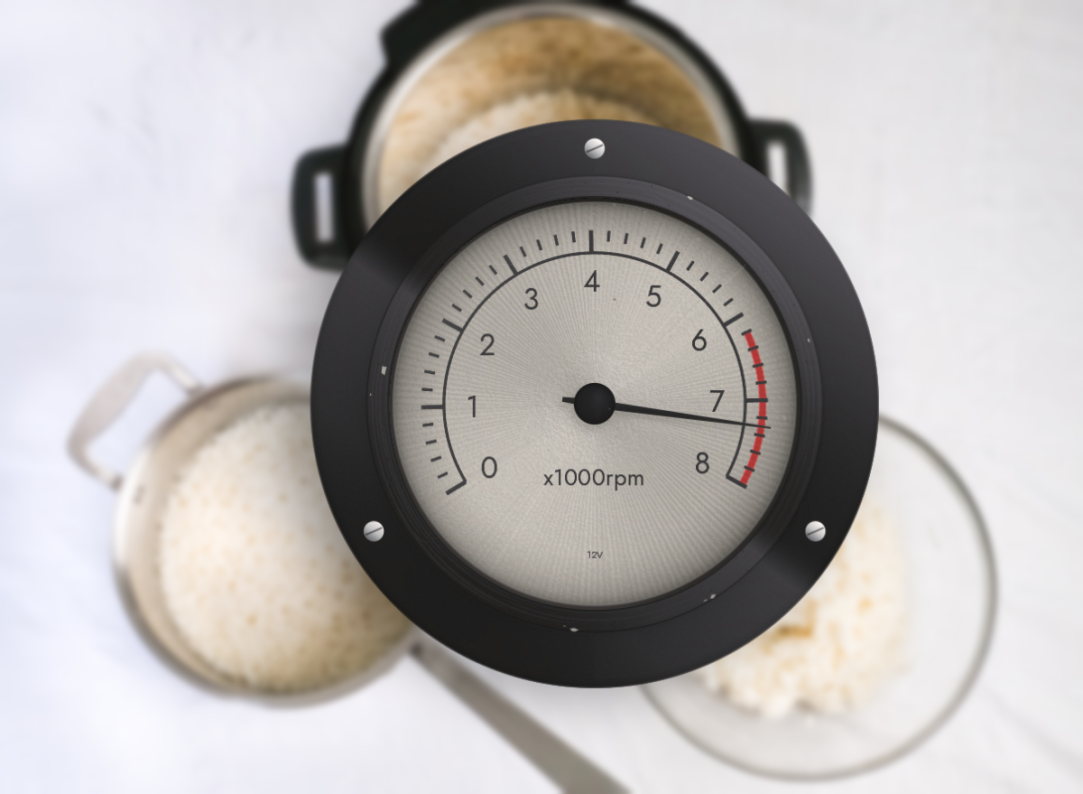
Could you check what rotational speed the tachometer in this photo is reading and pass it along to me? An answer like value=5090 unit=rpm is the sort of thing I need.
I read value=7300 unit=rpm
